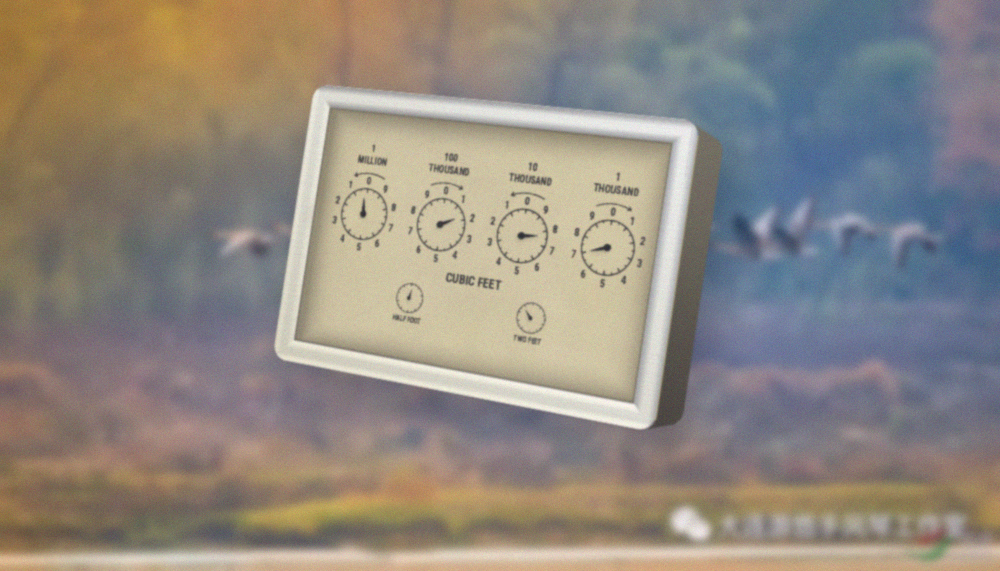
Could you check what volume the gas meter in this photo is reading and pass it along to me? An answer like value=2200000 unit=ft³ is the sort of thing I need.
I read value=17700 unit=ft³
